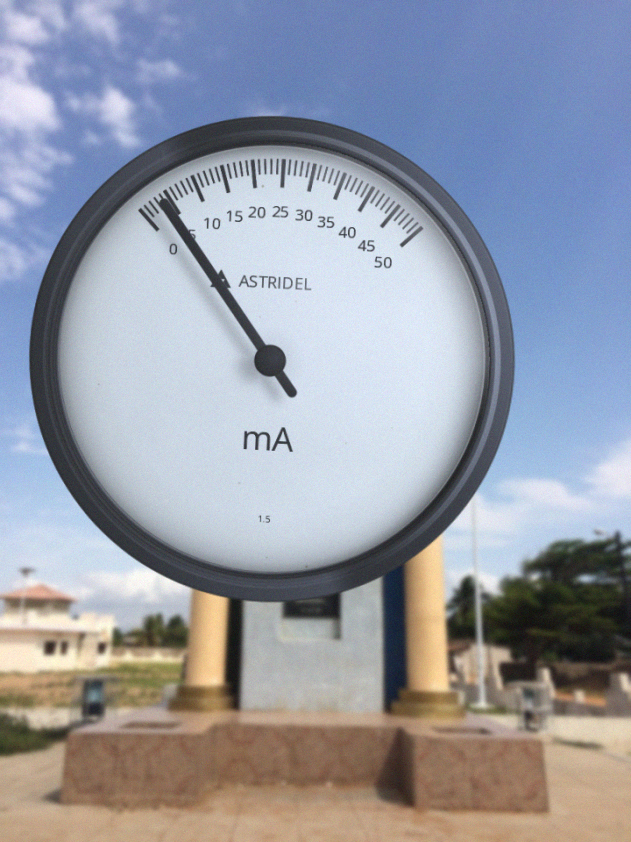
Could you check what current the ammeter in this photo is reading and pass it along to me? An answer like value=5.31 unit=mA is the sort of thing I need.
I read value=4 unit=mA
